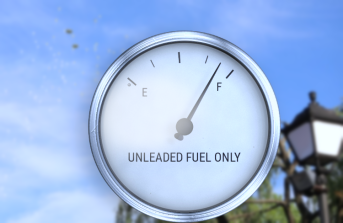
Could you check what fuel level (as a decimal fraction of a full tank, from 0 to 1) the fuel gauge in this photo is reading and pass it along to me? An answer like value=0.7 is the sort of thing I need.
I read value=0.875
